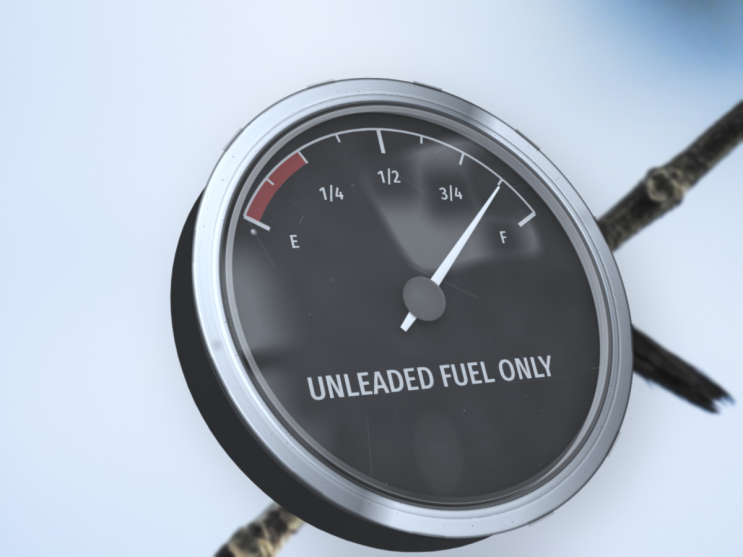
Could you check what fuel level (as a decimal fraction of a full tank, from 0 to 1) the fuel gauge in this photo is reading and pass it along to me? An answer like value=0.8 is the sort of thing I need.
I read value=0.875
